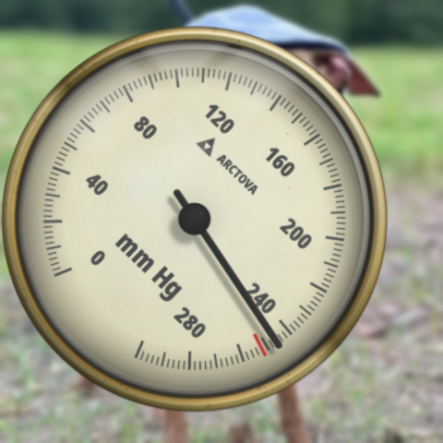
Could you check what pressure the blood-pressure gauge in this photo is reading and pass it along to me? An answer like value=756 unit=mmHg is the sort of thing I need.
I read value=246 unit=mmHg
